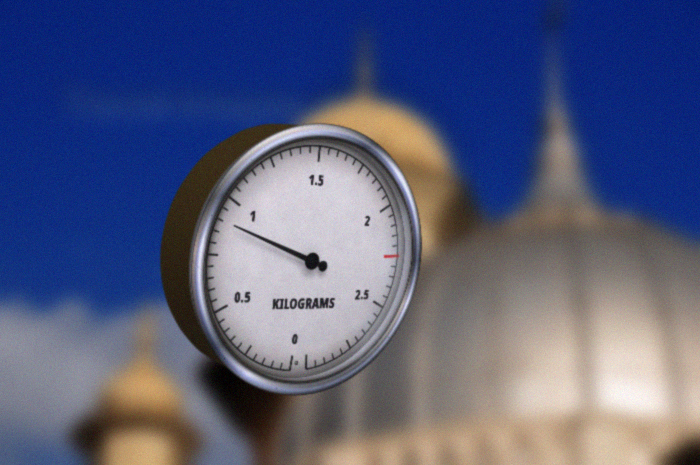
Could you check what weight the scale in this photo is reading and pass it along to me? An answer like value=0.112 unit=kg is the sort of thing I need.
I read value=0.9 unit=kg
